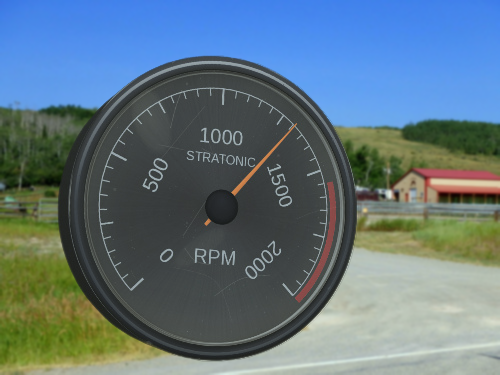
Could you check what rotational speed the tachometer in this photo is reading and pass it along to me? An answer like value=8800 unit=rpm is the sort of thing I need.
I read value=1300 unit=rpm
